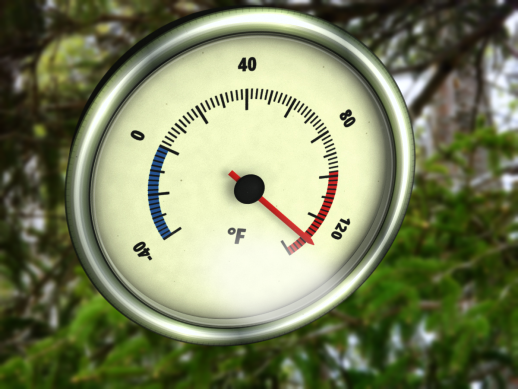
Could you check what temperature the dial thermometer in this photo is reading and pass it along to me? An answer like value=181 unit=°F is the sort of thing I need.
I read value=130 unit=°F
